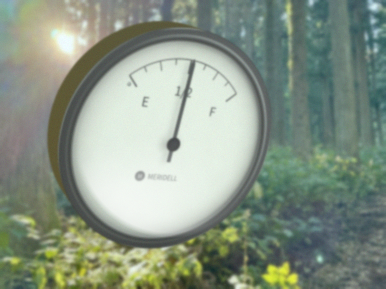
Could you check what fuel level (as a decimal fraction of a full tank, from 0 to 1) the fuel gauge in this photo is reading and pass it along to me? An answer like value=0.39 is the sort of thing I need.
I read value=0.5
